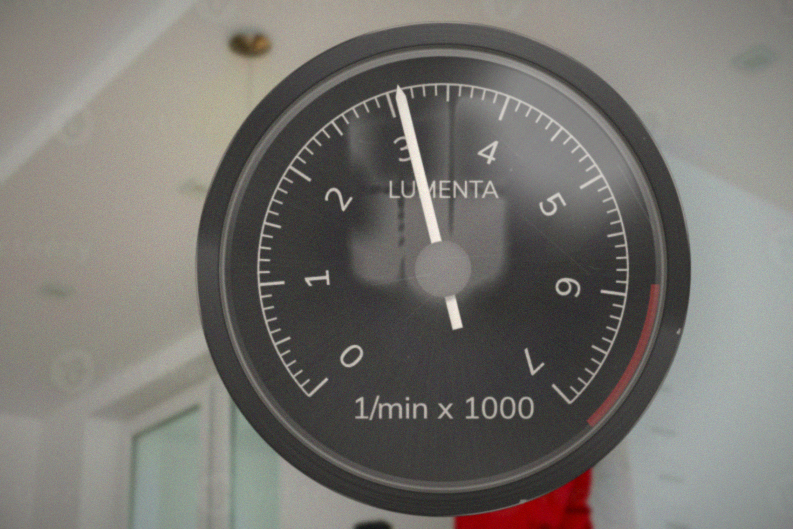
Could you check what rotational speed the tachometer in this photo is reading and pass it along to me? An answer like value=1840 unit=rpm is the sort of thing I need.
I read value=3100 unit=rpm
